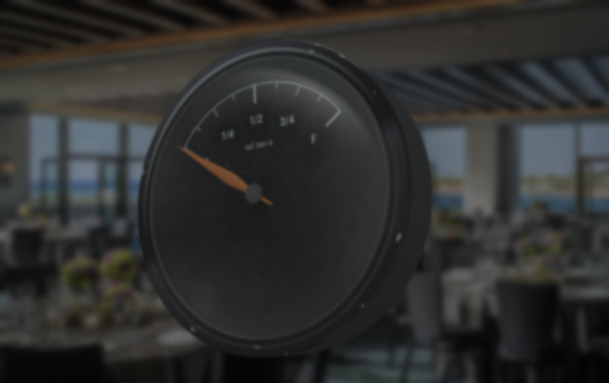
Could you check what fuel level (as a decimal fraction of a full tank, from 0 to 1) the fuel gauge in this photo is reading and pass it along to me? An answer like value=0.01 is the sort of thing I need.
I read value=0
